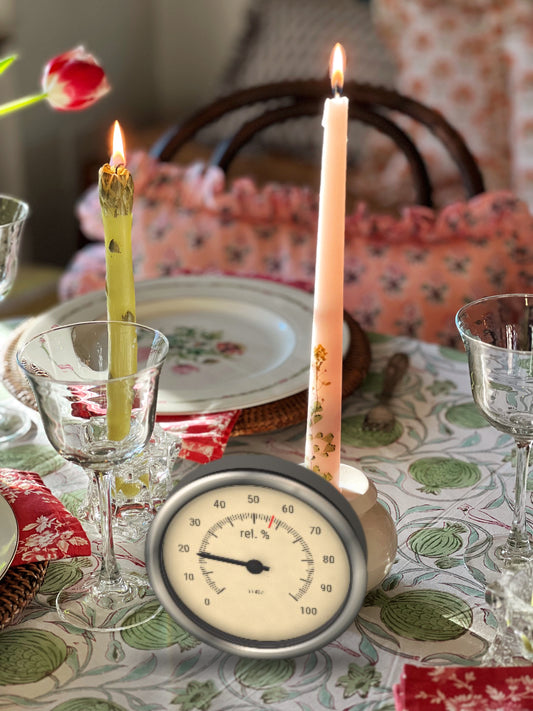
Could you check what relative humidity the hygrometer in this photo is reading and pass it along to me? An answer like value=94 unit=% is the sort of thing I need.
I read value=20 unit=%
